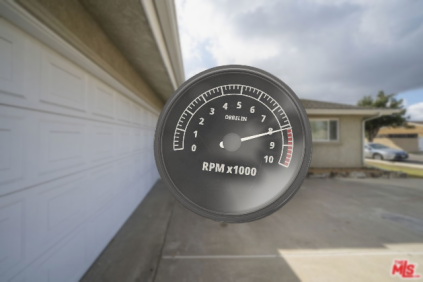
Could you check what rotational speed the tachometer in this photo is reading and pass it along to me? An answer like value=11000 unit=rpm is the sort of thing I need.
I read value=8200 unit=rpm
